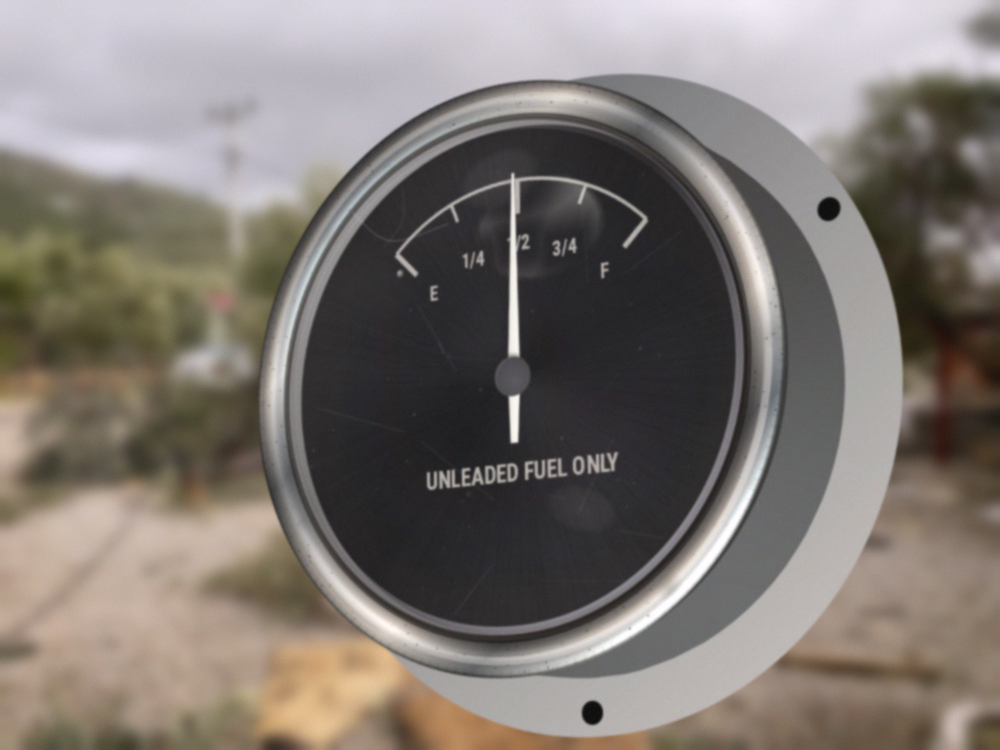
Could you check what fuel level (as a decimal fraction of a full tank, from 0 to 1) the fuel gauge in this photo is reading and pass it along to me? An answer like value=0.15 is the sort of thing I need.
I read value=0.5
